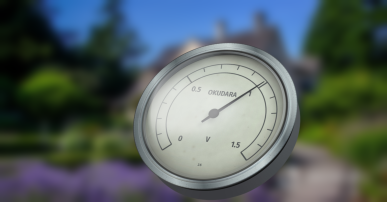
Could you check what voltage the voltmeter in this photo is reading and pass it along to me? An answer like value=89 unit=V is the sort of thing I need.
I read value=1 unit=V
